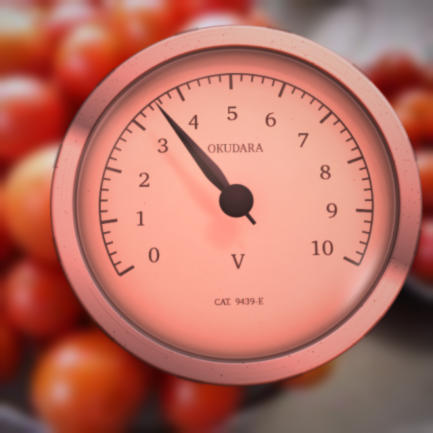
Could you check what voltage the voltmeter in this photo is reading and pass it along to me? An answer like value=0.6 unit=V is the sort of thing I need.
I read value=3.5 unit=V
